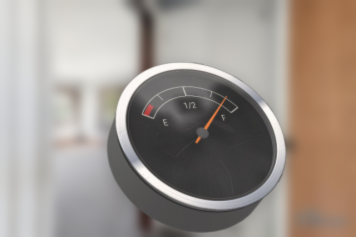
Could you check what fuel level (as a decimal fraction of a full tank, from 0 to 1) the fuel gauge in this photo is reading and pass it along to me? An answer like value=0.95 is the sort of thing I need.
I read value=0.875
